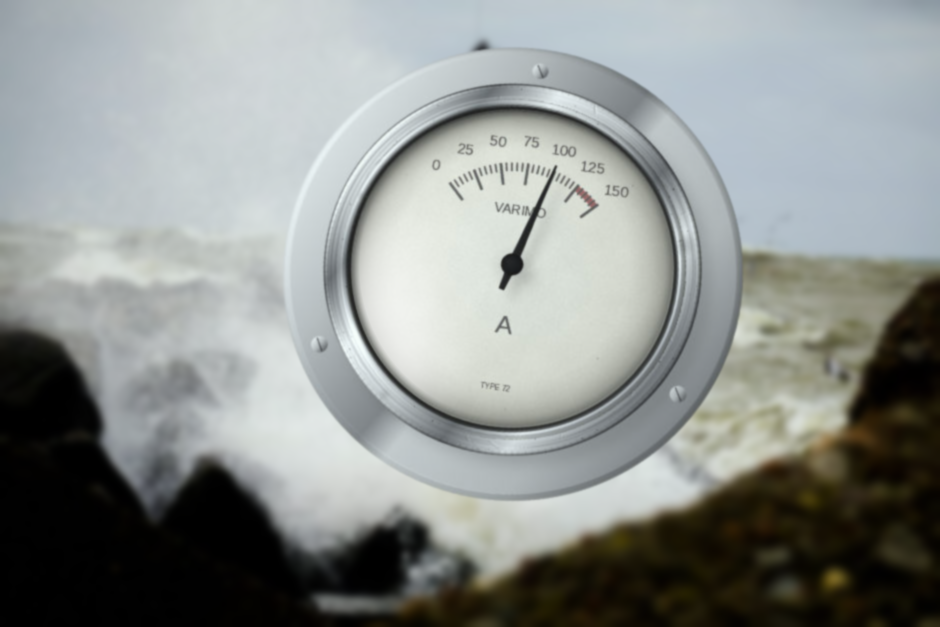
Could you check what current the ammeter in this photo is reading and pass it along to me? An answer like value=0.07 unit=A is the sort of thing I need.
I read value=100 unit=A
